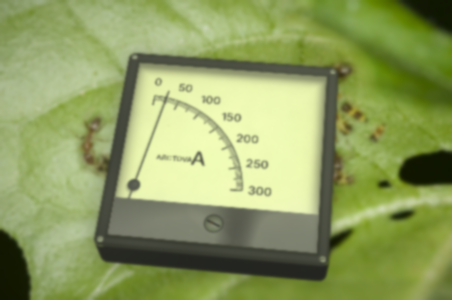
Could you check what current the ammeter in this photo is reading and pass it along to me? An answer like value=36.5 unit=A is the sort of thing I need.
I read value=25 unit=A
